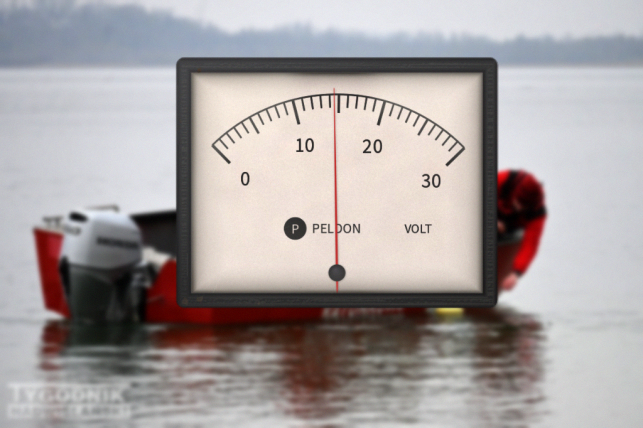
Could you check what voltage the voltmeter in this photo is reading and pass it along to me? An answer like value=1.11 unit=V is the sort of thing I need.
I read value=14.5 unit=V
